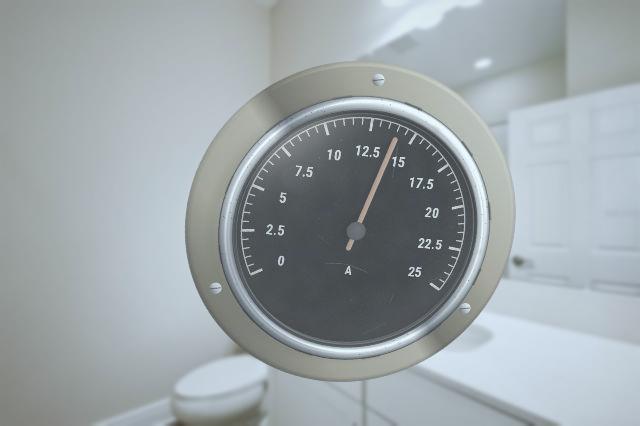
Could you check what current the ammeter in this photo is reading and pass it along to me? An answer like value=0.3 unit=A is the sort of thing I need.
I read value=14 unit=A
